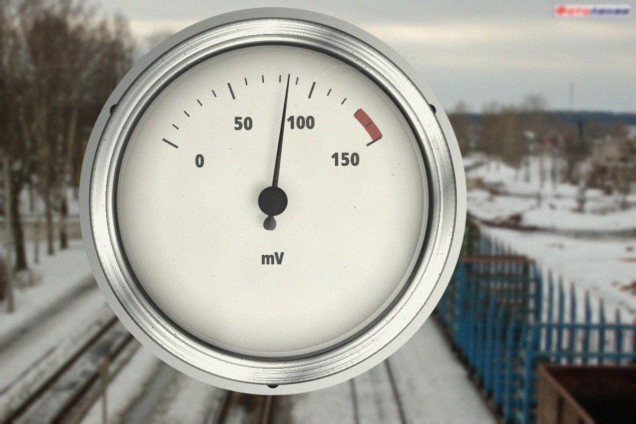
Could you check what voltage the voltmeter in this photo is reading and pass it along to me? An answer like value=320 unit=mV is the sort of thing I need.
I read value=85 unit=mV
